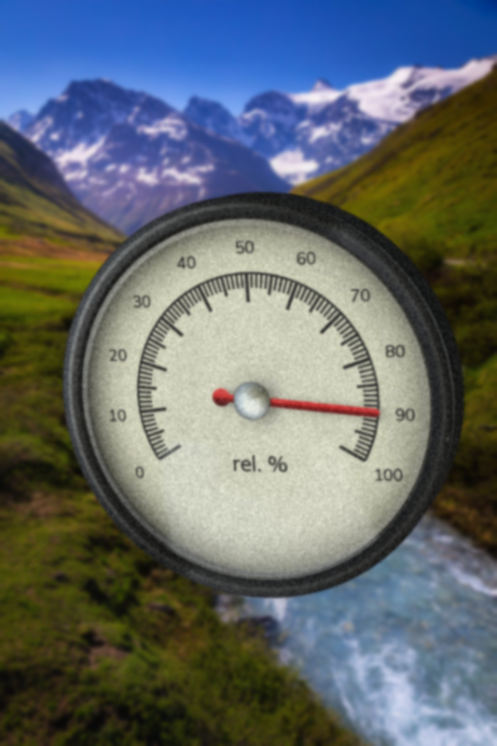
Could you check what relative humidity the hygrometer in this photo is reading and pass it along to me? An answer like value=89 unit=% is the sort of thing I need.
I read value=90 unit=%
